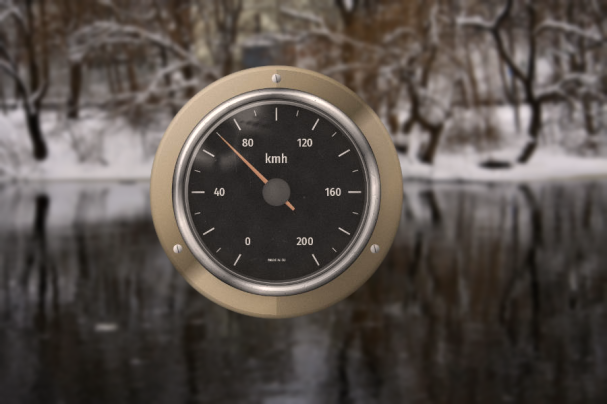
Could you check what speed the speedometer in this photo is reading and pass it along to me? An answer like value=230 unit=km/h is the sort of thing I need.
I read value=70 unit=km/h
